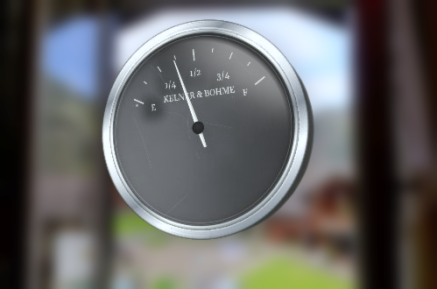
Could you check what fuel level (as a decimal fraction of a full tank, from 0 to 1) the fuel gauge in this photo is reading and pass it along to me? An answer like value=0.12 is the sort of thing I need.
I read value=0.375
